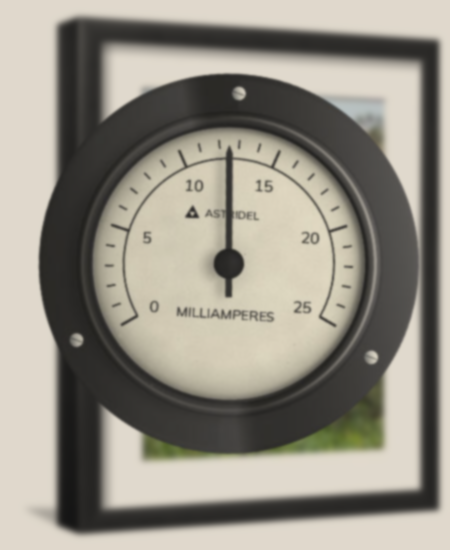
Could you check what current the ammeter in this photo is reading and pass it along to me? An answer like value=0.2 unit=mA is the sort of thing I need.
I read value=12.5 unit=mA
